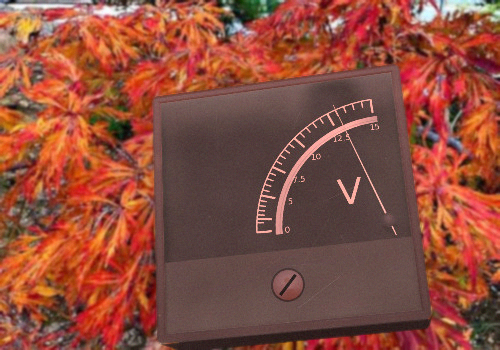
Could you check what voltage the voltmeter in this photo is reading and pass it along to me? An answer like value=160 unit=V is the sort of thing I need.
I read value=13 unit=V
